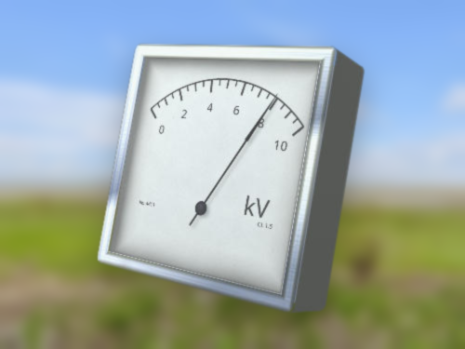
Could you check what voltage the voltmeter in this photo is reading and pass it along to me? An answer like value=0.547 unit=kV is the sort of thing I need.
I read value=8 unit=kV
